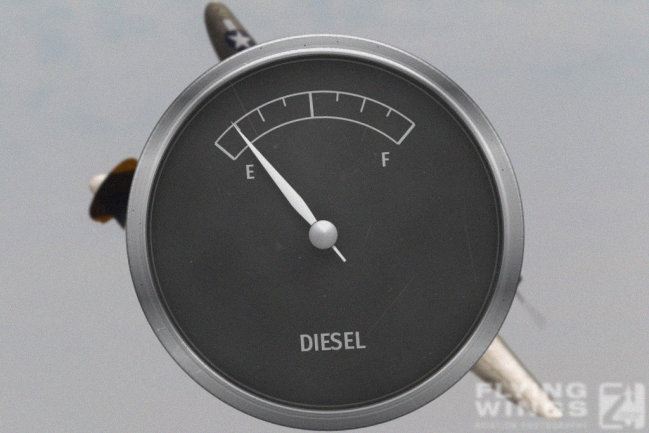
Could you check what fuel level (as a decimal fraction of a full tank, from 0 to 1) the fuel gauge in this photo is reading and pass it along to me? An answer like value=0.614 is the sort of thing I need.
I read value=0.125
